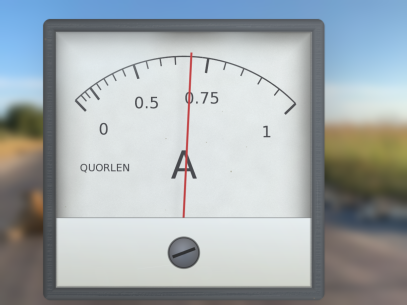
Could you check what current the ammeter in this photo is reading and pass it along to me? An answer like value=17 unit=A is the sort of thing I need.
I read value=0.7 unit=A
